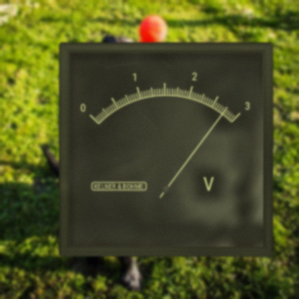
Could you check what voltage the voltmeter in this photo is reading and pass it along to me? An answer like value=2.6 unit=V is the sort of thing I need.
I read value=2.75 unit=V
